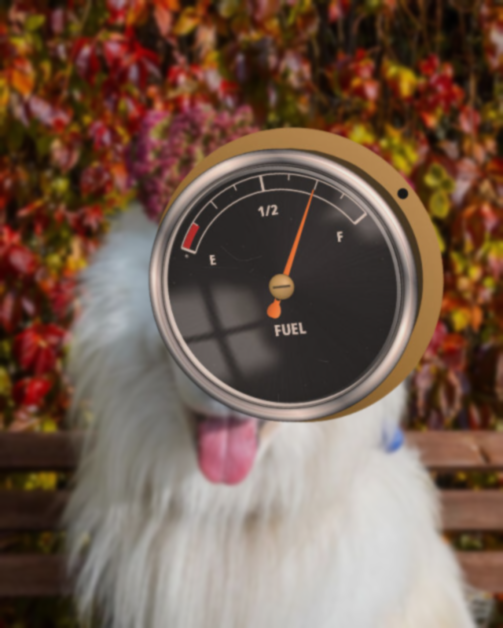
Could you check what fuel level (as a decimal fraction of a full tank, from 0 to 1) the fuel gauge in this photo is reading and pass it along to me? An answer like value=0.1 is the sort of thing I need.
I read value=0.75
